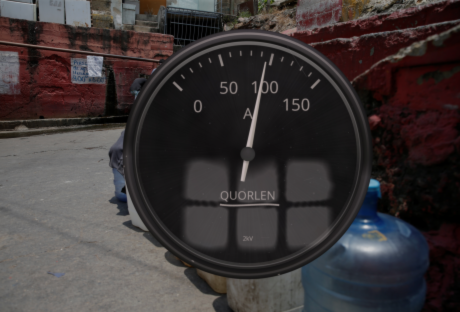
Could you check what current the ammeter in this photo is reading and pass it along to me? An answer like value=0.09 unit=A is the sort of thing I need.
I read value=95 unit=A
